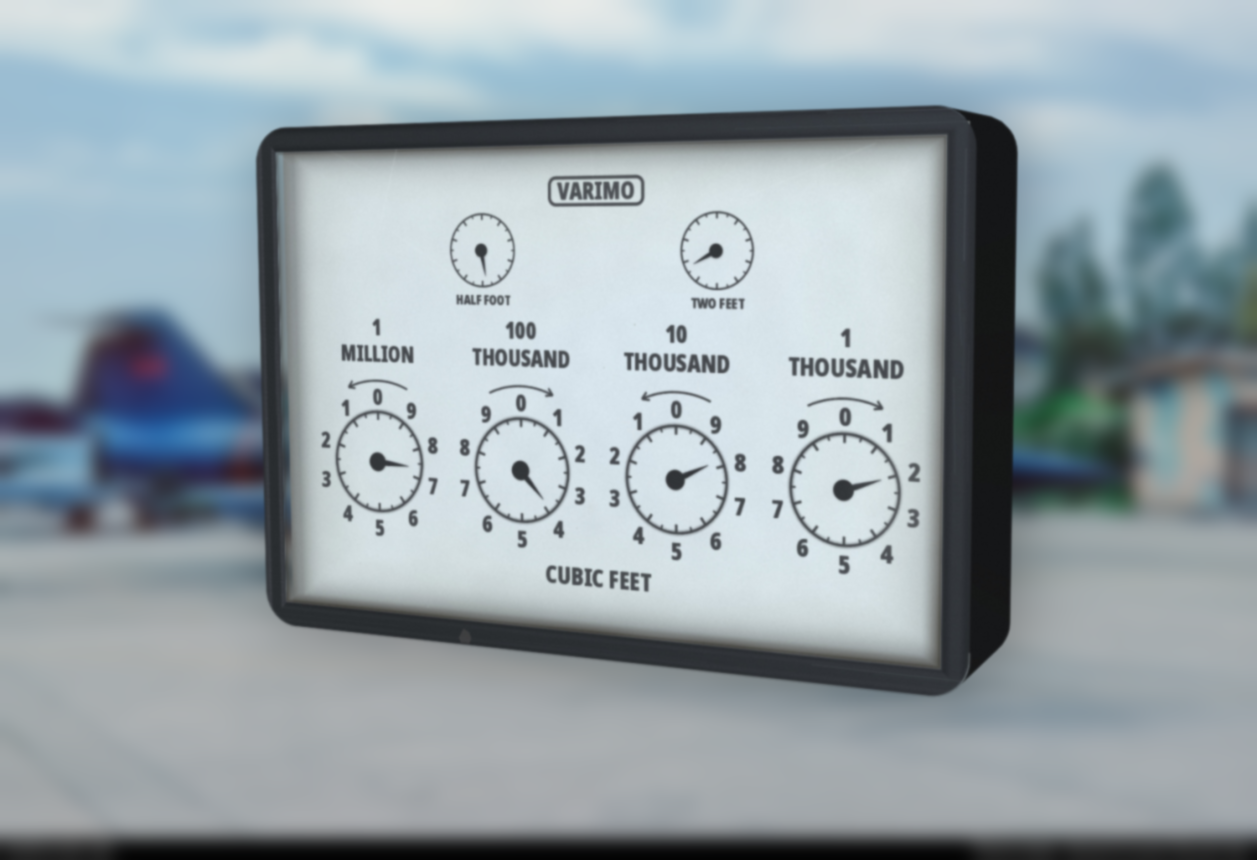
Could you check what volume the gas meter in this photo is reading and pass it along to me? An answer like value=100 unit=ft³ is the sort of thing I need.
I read value=738200 unit=ft³
